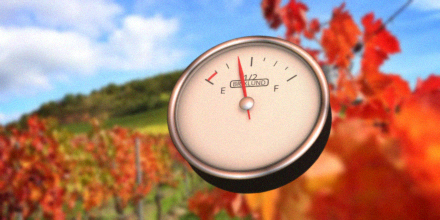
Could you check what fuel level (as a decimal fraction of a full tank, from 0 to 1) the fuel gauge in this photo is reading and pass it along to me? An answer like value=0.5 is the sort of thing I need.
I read value=0.375
